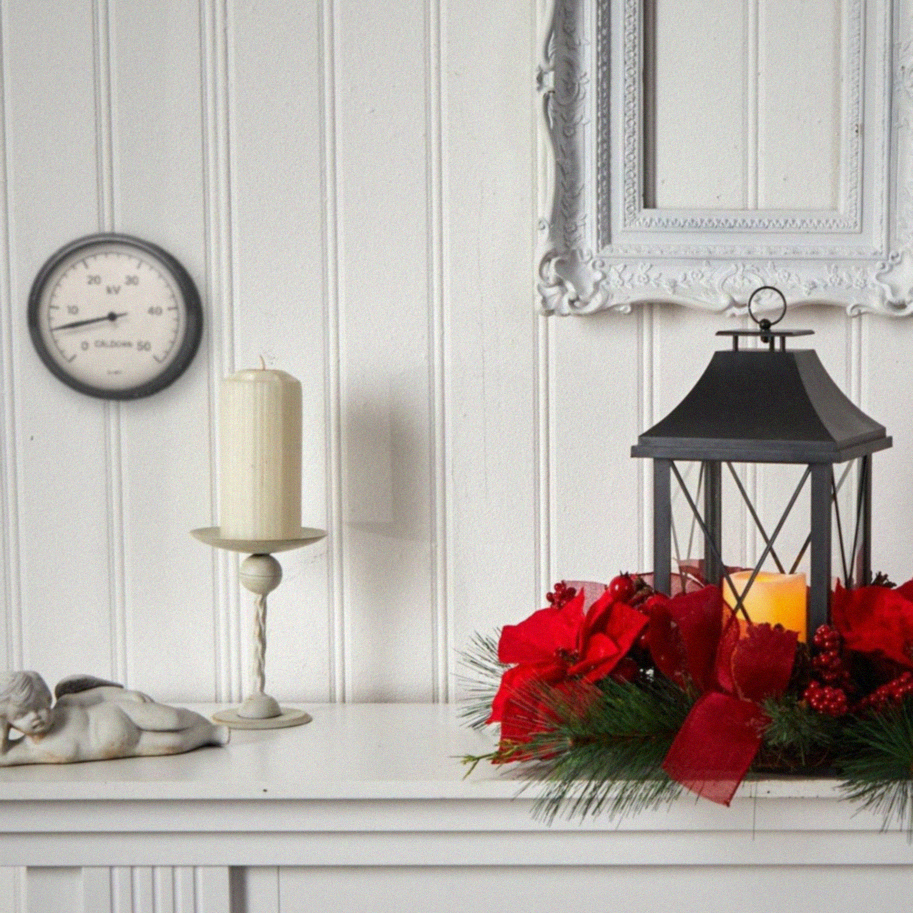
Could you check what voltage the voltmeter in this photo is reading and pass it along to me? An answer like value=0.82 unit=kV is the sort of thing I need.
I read value=6 unit=kV
